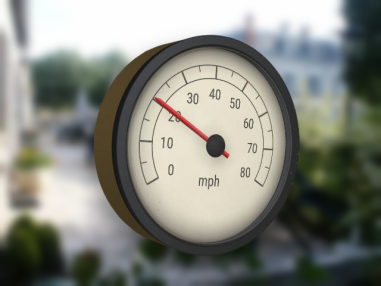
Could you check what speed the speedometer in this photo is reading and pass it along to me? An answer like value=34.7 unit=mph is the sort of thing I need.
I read value=20 unit=mph
